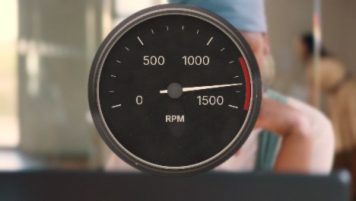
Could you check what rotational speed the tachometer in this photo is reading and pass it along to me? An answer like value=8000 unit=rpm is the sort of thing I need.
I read value=1350 unit=rpm
